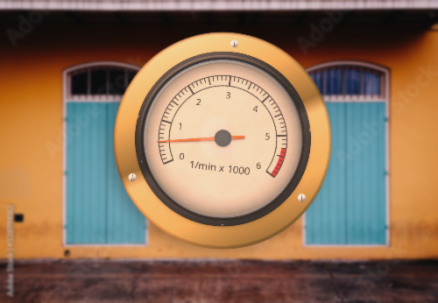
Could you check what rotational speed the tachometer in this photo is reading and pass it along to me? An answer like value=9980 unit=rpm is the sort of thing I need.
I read value=500 unit=rpm
